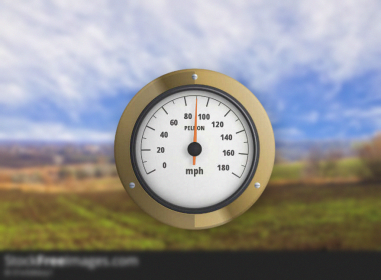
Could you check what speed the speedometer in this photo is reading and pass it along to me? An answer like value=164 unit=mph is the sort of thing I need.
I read value=90 unit=mph
